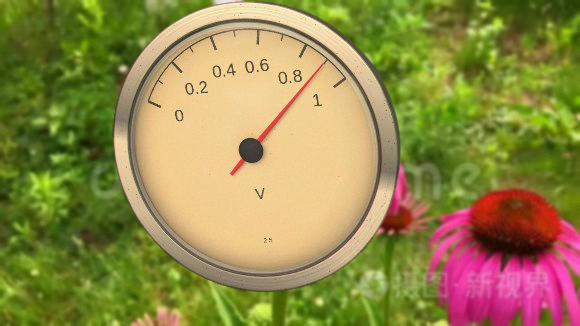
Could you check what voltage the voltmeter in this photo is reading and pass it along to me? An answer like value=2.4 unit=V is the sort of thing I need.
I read value=0.9 unit=V
